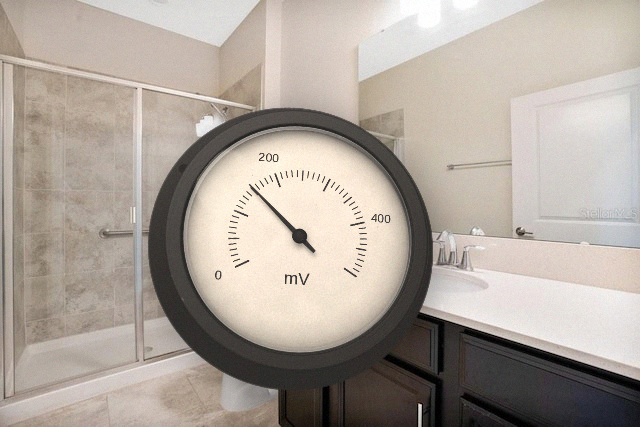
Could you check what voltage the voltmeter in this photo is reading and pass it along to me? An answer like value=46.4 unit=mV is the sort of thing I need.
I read value=150 unit=mV
